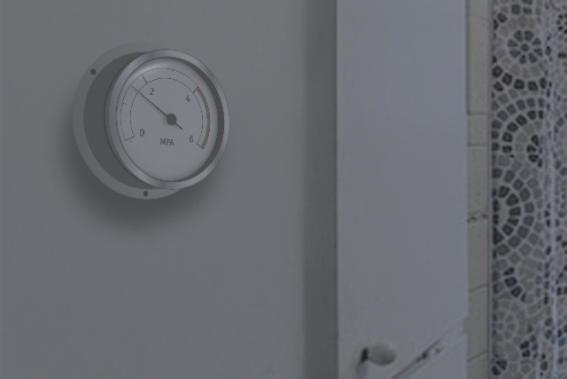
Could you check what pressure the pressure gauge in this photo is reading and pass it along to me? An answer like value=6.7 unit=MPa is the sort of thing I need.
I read value=1.5 unit=MPa
